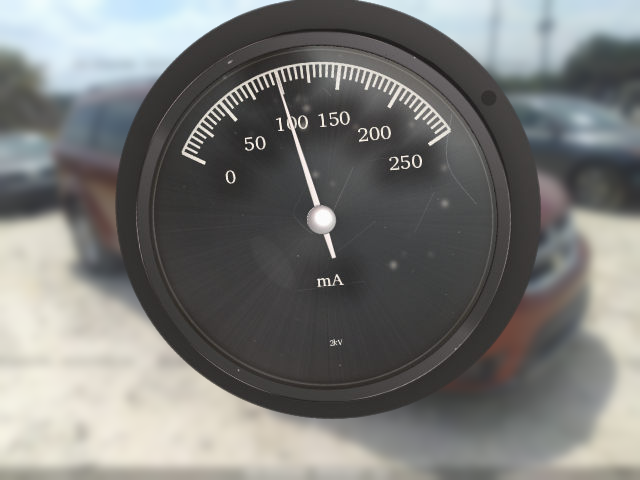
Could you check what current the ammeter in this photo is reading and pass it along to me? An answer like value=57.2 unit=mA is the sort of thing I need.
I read value=100 unit=mA
